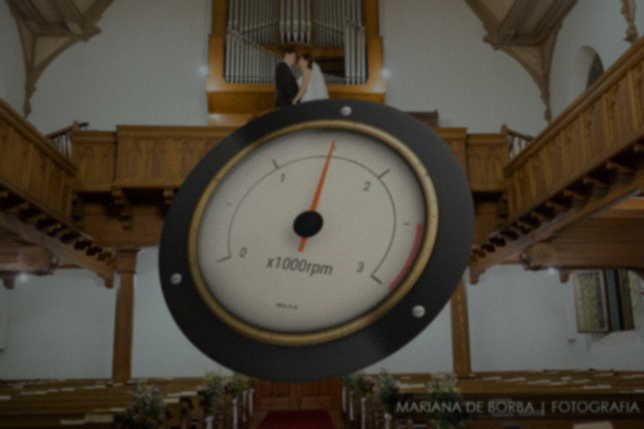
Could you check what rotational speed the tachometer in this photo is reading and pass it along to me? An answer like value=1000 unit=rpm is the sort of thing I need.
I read value=1500 unit=rpm
